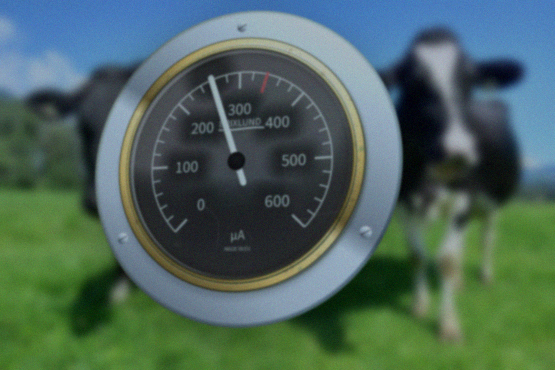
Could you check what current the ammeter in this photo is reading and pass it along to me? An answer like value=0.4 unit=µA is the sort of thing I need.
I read value=260 unit=µA
